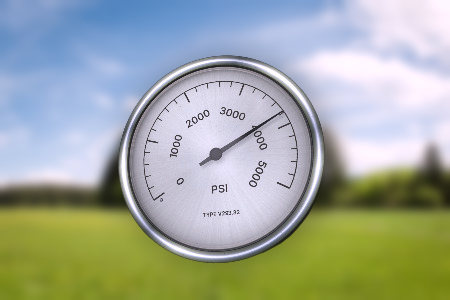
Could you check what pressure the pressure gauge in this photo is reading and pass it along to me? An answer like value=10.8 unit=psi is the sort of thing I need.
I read value=3800 unit=psi
